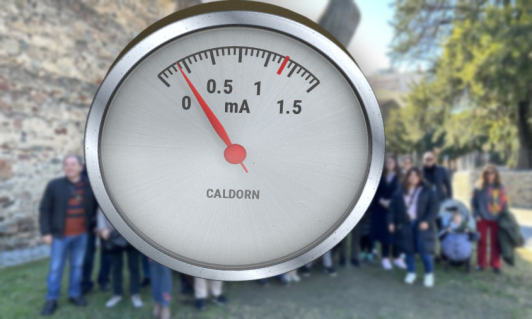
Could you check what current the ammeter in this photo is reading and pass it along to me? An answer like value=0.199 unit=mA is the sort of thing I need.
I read value=0.2 unit=mA
